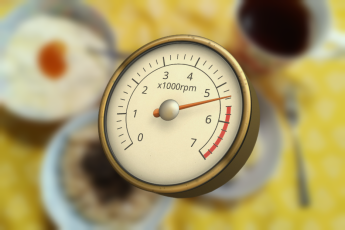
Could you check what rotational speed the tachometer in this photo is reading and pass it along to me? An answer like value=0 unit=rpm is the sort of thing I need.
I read value=5400 unit=rpm
